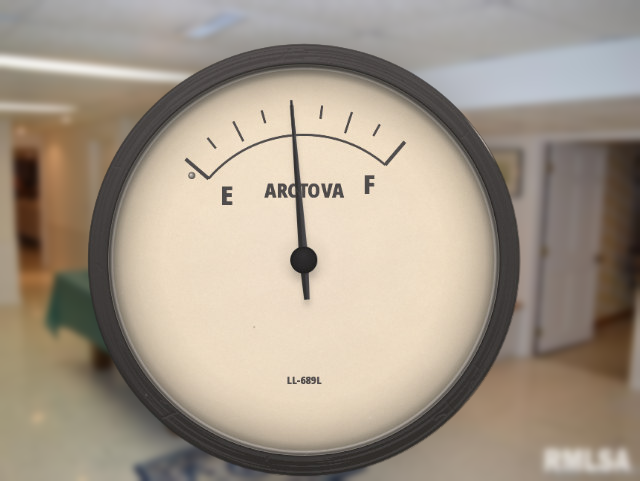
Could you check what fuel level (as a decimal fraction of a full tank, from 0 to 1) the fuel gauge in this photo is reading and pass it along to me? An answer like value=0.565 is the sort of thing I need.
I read value=0.5
